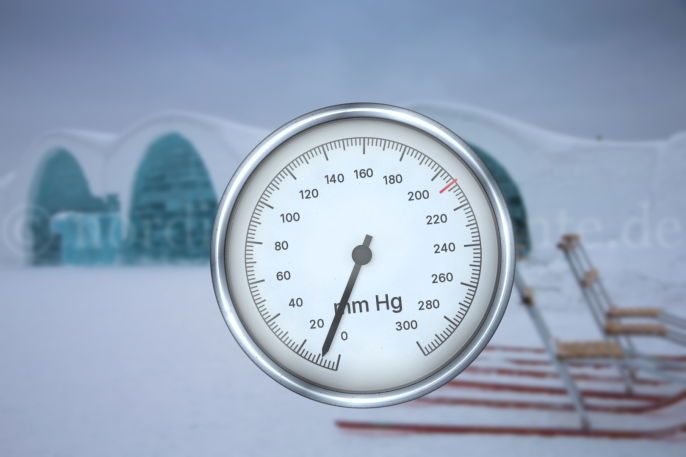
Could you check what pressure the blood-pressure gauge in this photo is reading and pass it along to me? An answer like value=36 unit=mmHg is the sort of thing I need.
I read value=8 unit=mmHg
